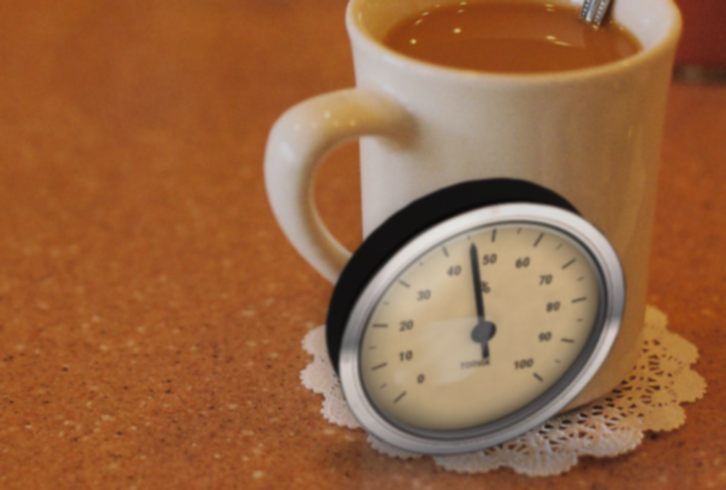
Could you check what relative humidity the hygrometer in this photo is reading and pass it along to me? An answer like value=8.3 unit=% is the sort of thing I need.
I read value=45 unit=%
